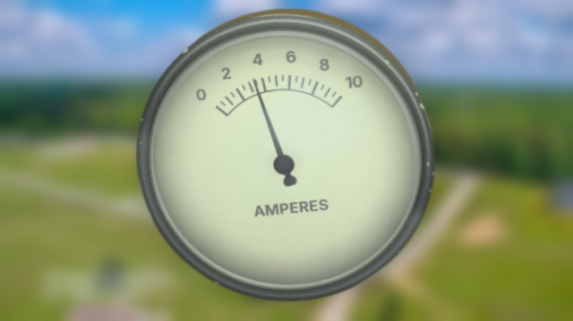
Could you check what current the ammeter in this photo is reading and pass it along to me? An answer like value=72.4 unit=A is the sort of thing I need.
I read value=3.5 unit=A
